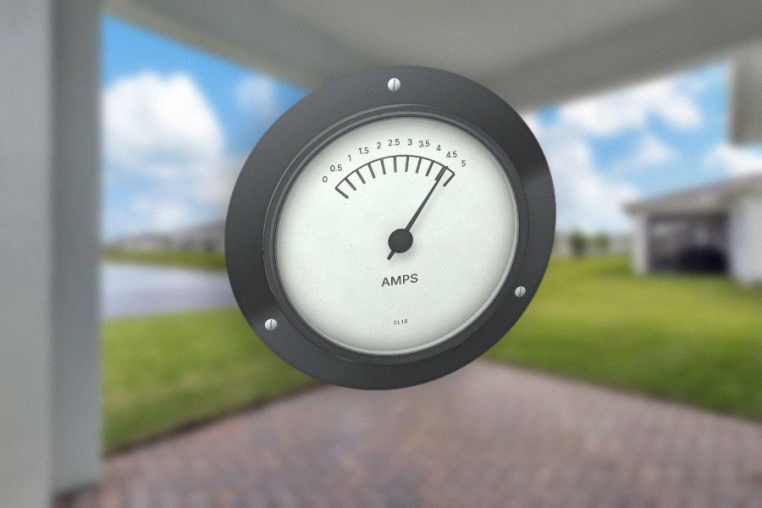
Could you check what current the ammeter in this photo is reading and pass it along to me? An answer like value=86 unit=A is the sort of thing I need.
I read value=4.5 unit=A
